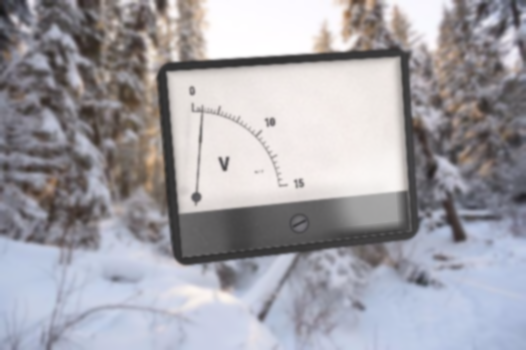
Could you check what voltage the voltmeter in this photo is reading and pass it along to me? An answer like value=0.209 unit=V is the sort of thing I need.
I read value=2.5 unit=V
